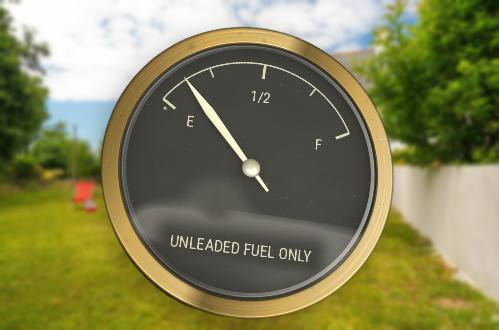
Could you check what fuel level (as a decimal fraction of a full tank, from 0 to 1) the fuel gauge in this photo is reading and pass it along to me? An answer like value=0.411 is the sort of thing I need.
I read value=0.125
